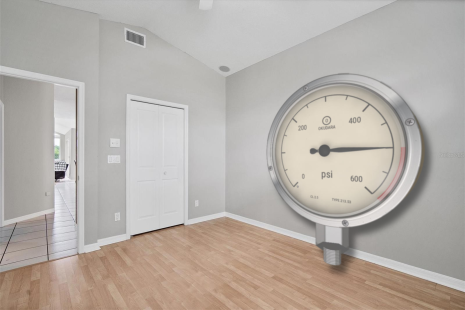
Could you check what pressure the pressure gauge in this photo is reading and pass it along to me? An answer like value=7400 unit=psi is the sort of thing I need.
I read value=500 unit=psi
